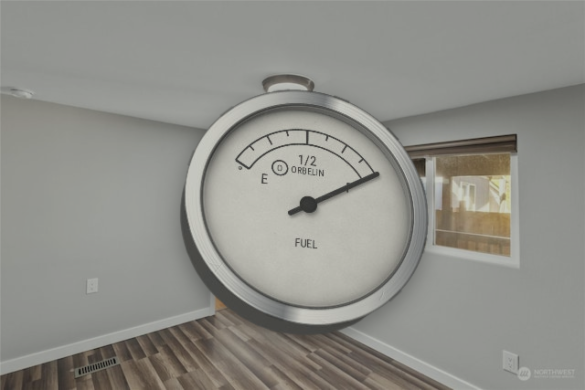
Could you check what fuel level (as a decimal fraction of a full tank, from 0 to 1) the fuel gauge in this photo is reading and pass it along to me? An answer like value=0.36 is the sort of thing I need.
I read value=1
